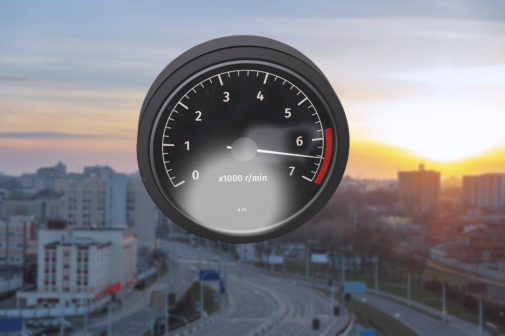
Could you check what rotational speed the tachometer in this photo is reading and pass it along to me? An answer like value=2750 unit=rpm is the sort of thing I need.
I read value=6400 unit=rpm
